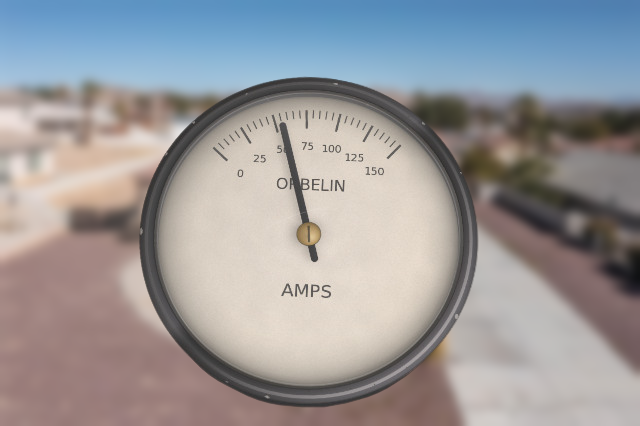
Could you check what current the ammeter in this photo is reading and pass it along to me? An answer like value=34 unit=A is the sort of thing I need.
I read value=55 unit=A
